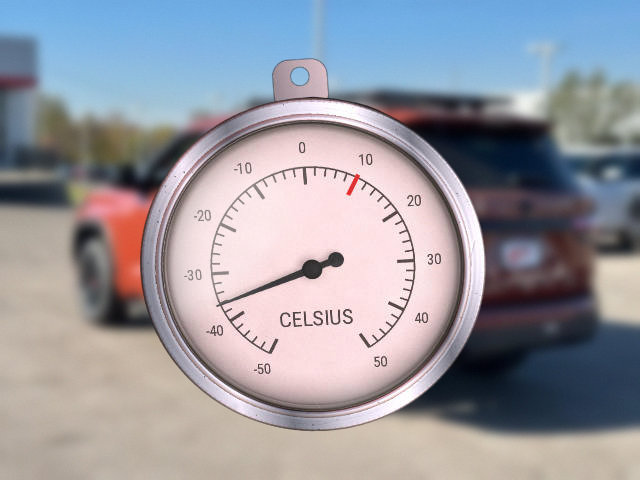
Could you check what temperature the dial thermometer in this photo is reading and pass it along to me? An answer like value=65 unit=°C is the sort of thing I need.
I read value=-36 unit=°C
